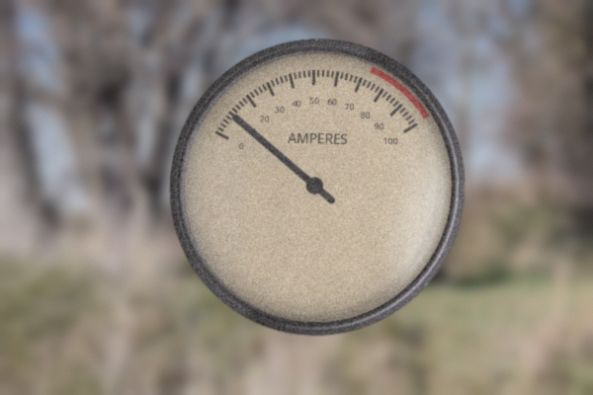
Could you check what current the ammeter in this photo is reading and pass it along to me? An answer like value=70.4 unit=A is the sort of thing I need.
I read value=10 unit=A
